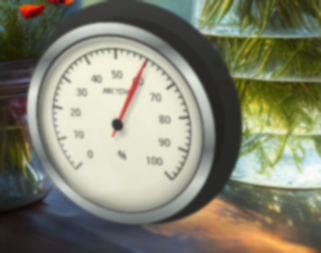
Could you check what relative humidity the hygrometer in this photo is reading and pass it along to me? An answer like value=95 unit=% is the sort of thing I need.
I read value=60 unit=%
